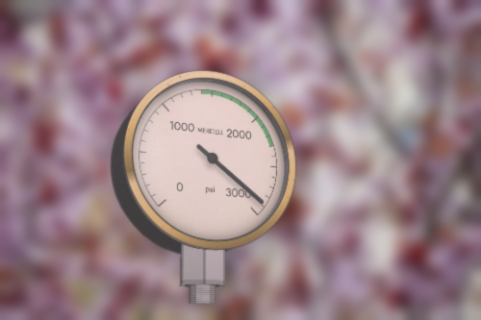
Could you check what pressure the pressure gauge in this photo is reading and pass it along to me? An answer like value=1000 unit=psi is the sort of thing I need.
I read value=2900 unit=psi
